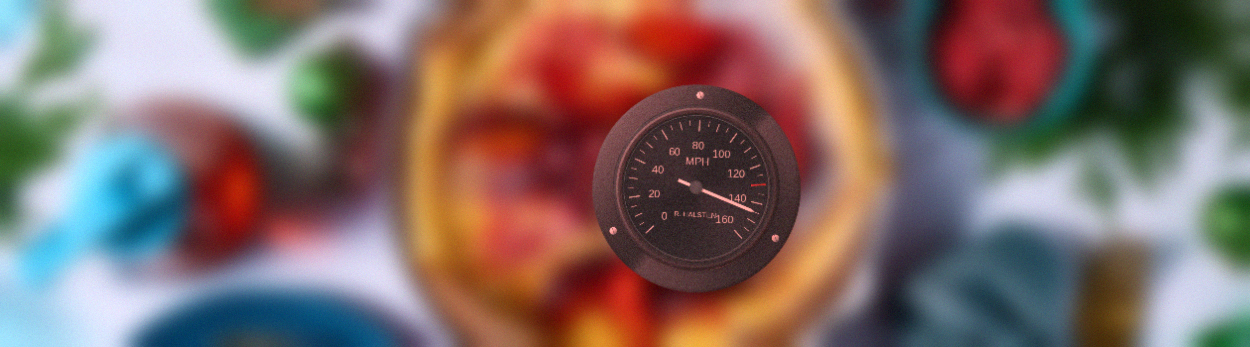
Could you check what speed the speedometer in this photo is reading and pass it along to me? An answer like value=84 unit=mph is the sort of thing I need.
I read value=145 unit=mph
